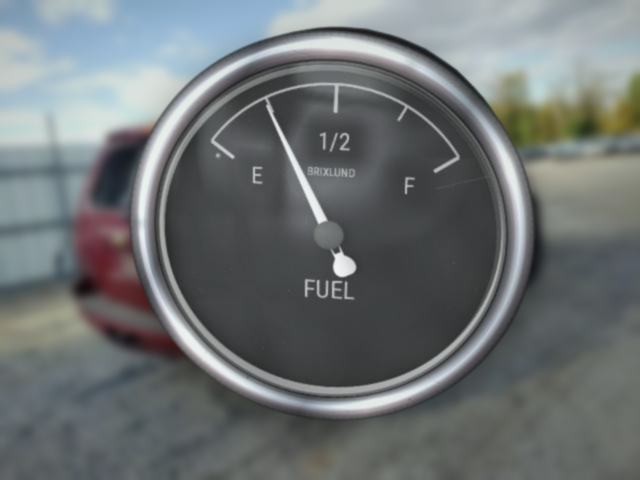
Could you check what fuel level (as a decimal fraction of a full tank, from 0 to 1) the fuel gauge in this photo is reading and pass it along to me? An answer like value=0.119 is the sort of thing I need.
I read value=0.25
